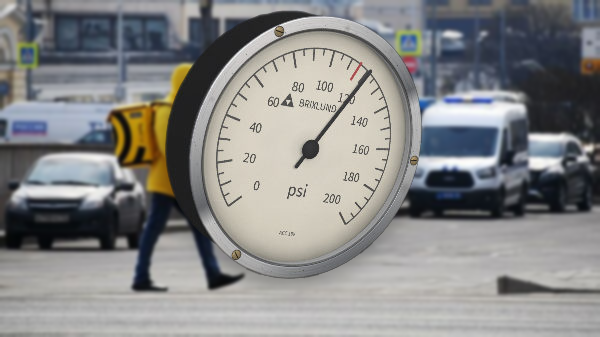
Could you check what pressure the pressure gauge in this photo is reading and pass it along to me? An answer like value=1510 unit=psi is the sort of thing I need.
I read value=120 unit=psi
